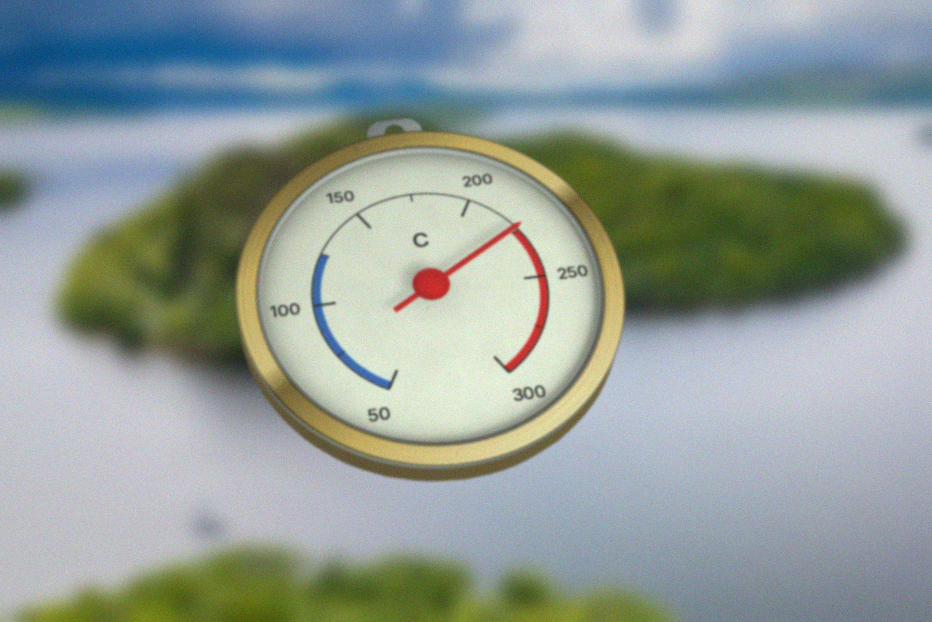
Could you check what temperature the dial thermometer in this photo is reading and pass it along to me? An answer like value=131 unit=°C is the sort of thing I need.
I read value=225 unit=°C
